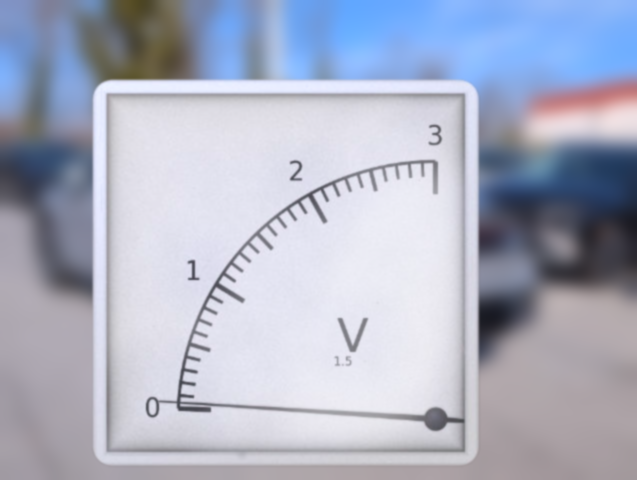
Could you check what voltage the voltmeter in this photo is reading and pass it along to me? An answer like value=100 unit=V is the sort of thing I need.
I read value=0.05 unit=V
